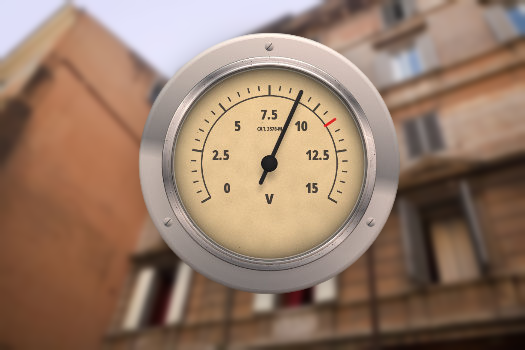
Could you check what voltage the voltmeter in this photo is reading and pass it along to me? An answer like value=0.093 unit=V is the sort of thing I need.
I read value=9 unit=V
